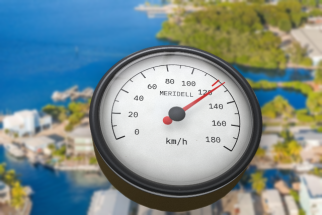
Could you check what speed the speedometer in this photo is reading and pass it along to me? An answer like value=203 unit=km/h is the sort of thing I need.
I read value=125 unit=km/h
